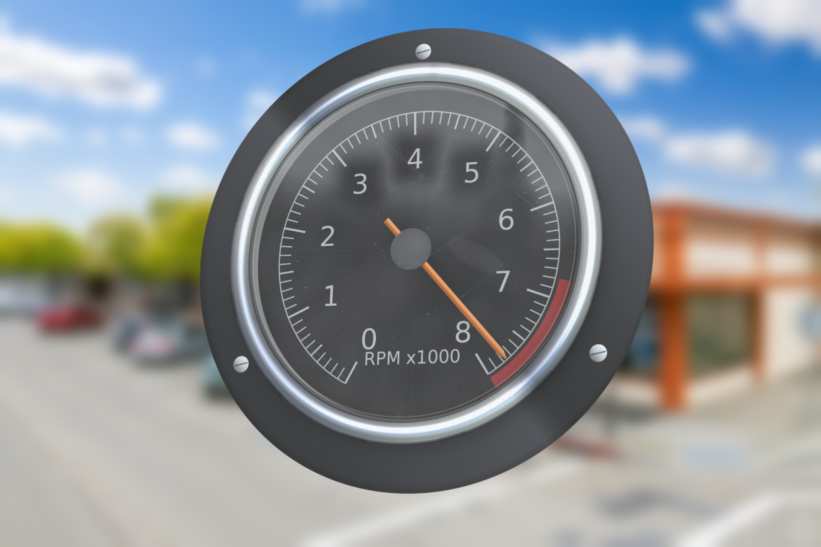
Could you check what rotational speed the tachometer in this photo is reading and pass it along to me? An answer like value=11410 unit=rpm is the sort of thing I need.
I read value=7750 unit=rpm
